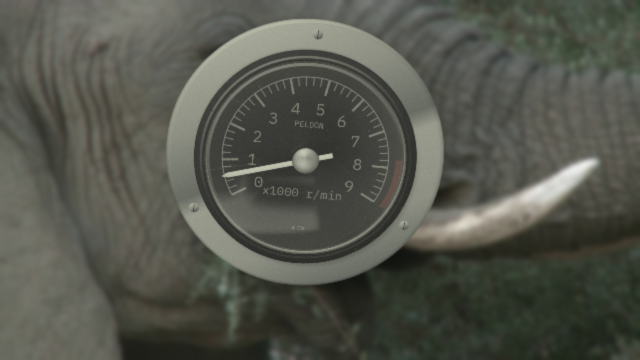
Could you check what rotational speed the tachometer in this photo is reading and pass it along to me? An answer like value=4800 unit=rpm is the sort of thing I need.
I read value=600 unit=rpm
